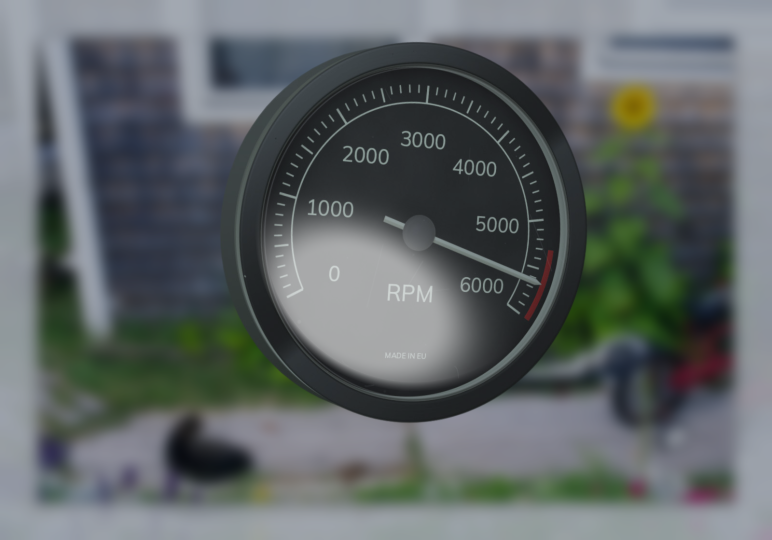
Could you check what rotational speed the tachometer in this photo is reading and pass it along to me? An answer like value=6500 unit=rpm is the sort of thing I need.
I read value=5650 unit=rpm
